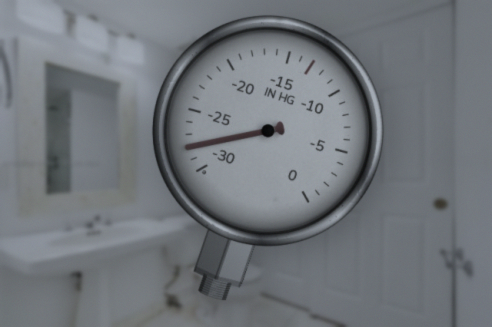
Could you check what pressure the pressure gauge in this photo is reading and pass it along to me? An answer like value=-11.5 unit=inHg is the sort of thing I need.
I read value=-28 unit=inHg
